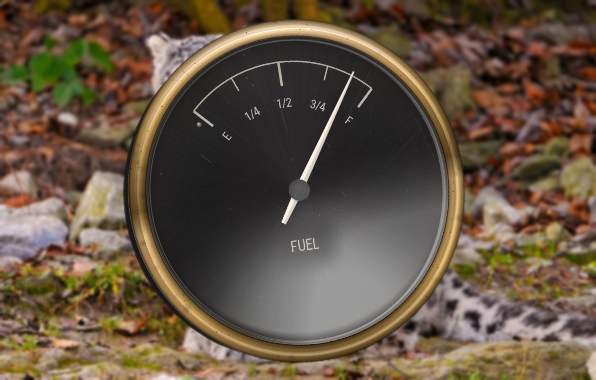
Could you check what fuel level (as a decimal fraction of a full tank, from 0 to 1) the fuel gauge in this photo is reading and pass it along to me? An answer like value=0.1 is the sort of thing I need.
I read value=0.875
